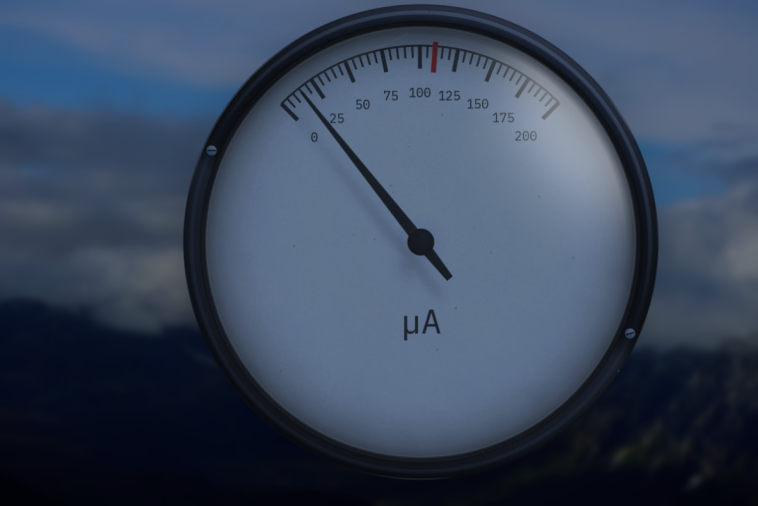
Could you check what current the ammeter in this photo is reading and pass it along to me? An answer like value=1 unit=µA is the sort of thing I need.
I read value=15 unit=µA
